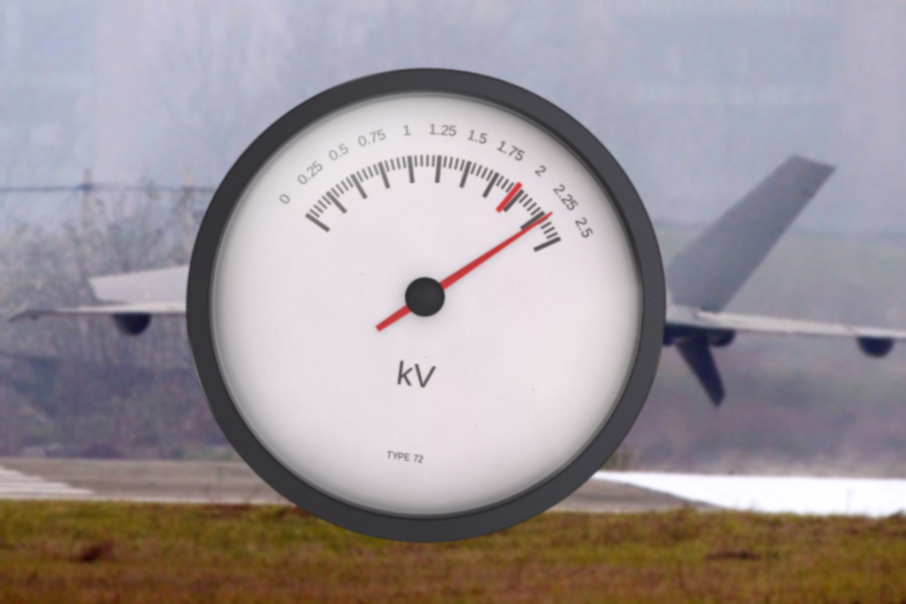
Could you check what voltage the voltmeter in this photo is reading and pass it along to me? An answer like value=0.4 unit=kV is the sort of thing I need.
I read value=2.3 unit=kV
